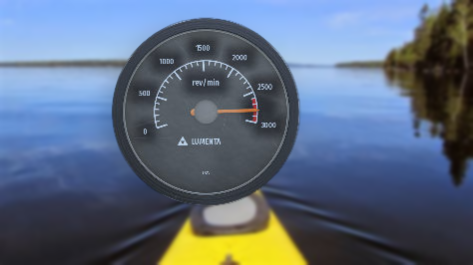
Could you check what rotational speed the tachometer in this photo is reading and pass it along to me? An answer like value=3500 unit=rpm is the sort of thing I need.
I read value=2800 unit=rpm
